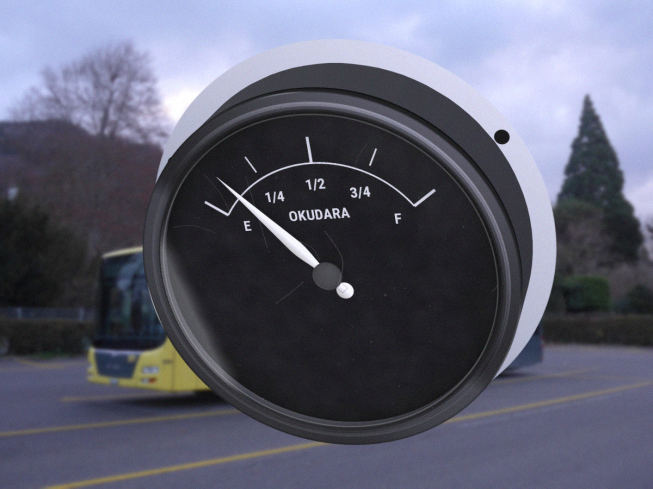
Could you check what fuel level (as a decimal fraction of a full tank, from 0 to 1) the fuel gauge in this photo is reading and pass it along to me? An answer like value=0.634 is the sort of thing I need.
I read value=0.125
